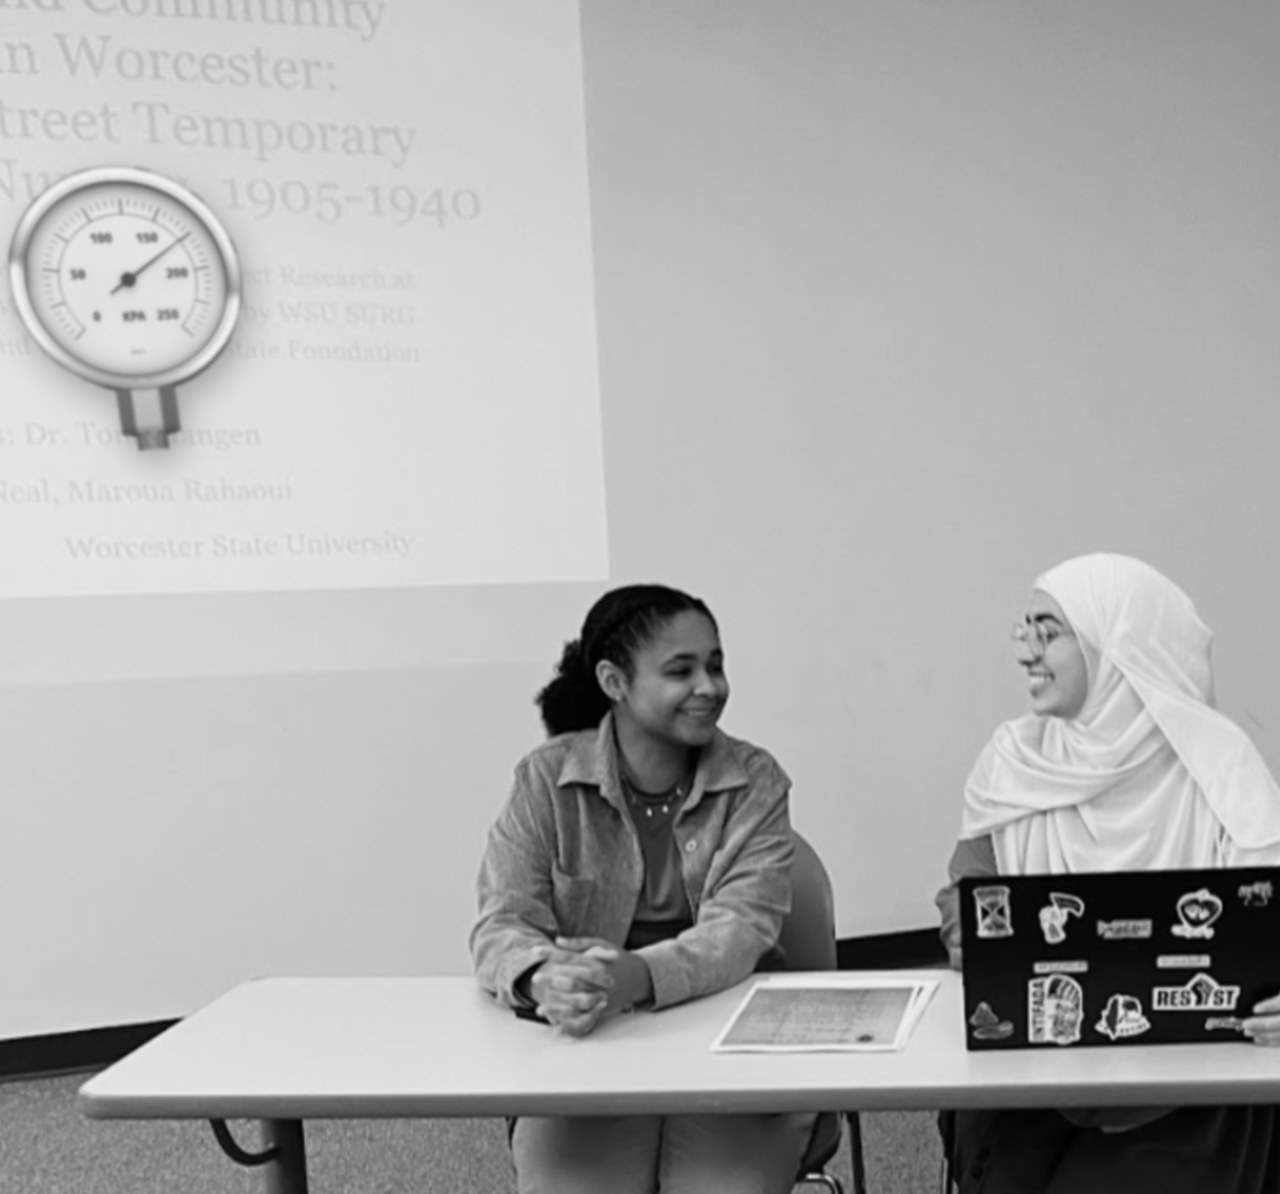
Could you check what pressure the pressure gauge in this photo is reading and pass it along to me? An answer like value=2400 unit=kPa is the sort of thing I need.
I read value=175 unit=kPa
